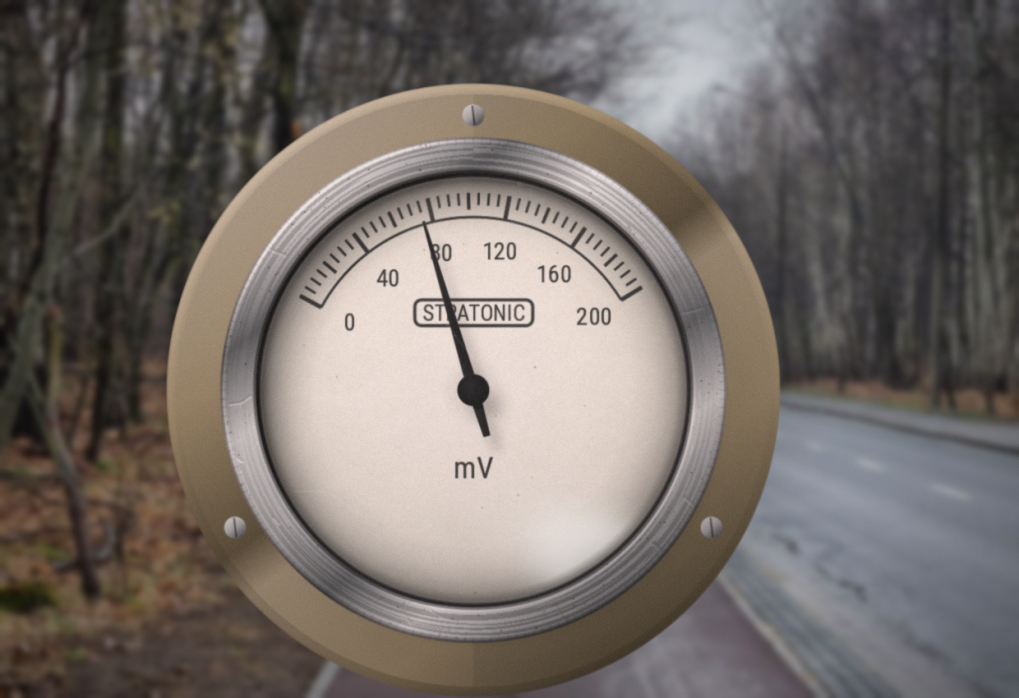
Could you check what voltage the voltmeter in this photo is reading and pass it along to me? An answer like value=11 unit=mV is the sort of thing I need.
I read value=75 unit=mV
